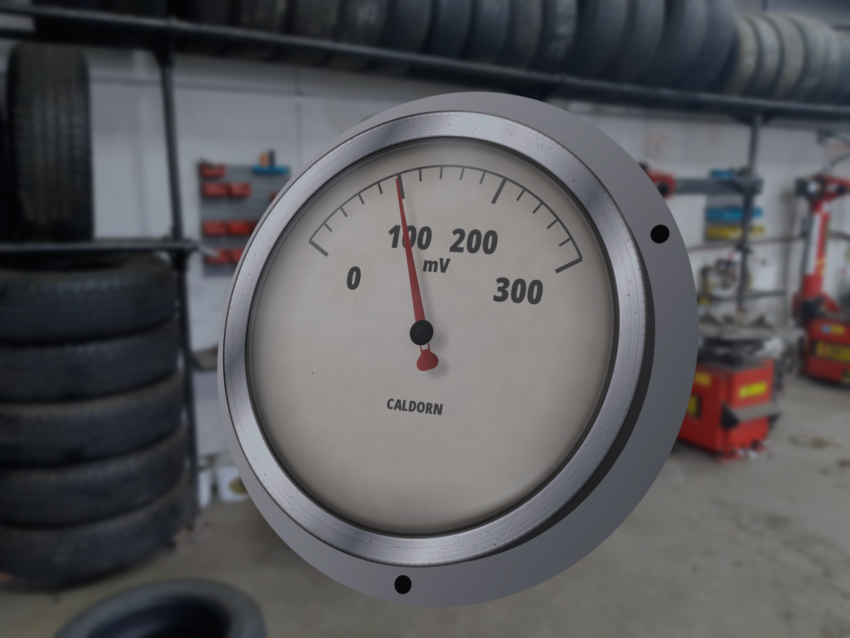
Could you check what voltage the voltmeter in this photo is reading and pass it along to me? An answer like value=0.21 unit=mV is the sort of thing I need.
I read value=100 unit=mV
